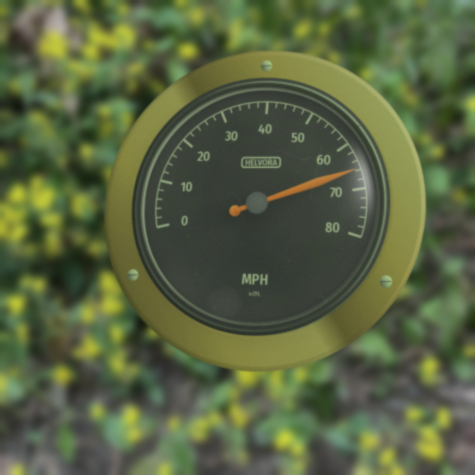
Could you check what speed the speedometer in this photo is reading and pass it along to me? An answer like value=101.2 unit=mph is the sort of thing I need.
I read value=66 unit=mph
